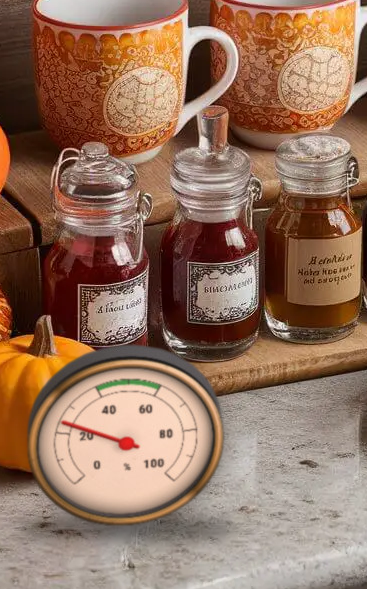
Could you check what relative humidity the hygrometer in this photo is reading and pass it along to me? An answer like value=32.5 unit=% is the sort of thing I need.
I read value=25 unit=%
